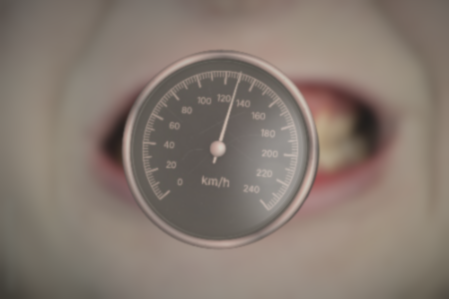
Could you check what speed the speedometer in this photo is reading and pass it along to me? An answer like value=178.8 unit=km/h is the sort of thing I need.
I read value=130 unit=km/h
